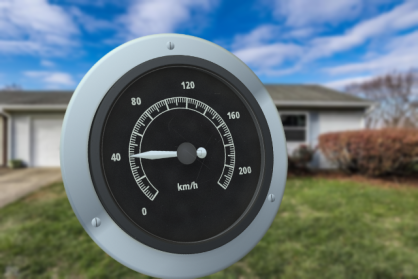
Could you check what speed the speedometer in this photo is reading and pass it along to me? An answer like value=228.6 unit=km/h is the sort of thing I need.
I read value=40 unit=km/h
